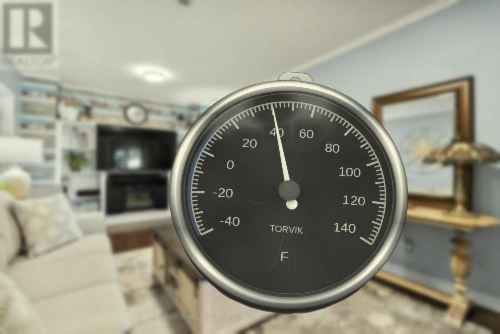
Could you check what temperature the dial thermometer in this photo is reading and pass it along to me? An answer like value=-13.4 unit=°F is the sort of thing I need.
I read value=40 unit=°F
